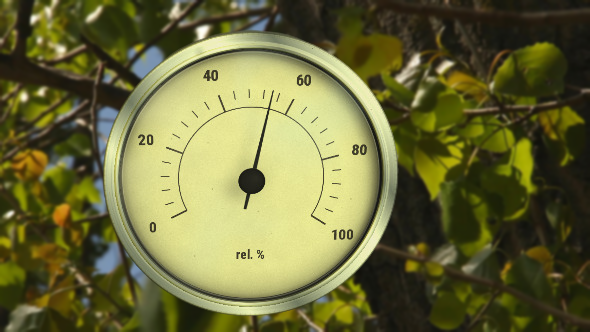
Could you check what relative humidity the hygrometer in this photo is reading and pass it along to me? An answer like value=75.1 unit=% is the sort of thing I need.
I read value=54 unit=%
